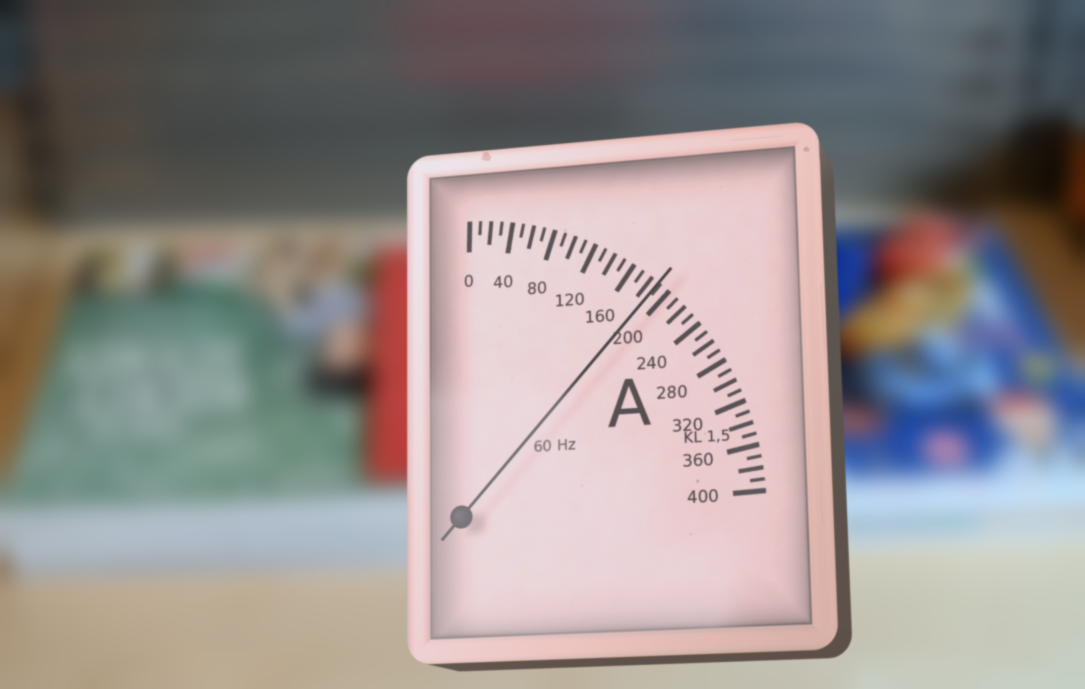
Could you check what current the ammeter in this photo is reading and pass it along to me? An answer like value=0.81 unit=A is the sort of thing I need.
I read value=190 unit=A
